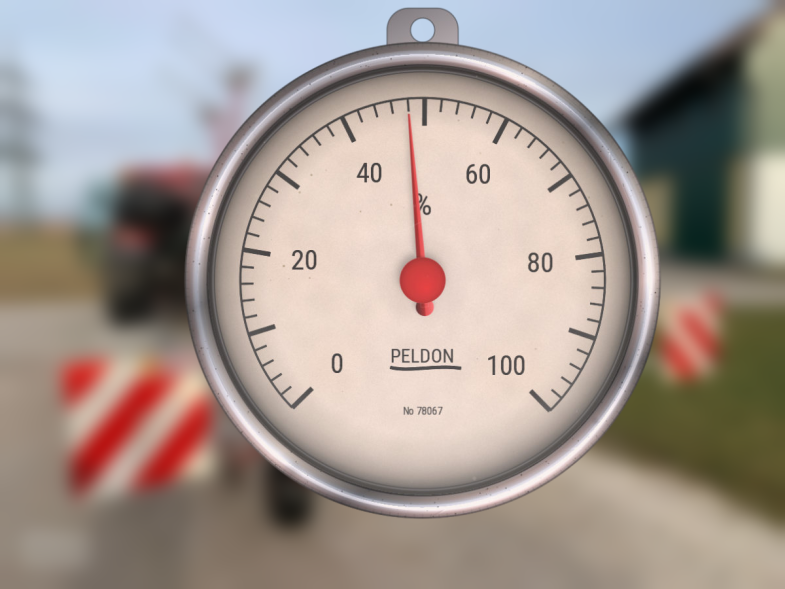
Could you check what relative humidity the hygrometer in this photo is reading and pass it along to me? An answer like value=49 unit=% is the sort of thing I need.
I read value=48 unit=%
